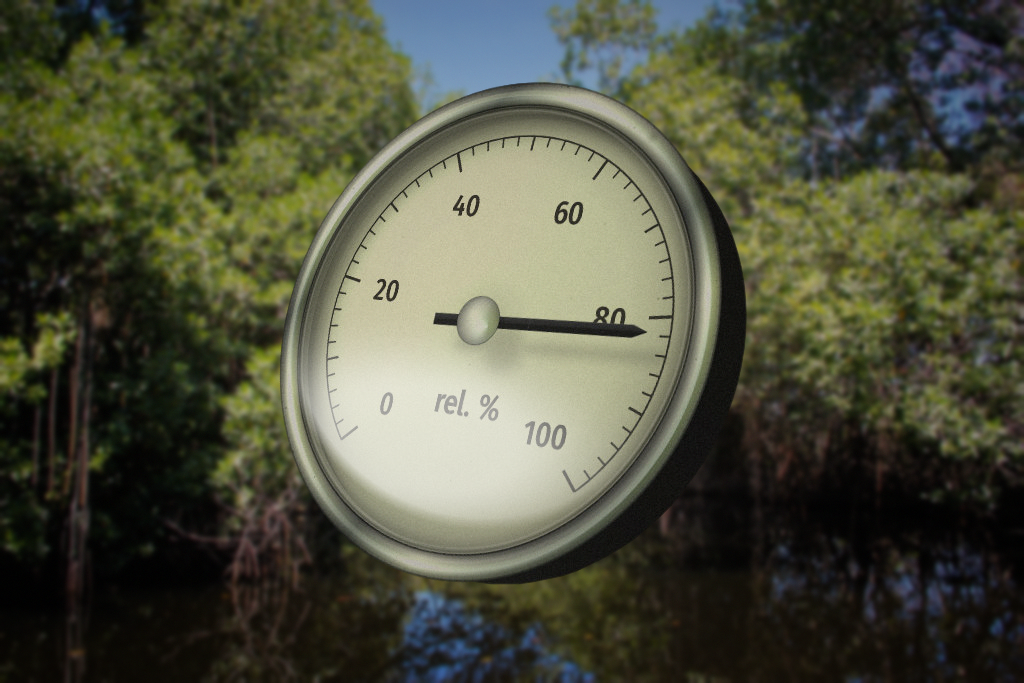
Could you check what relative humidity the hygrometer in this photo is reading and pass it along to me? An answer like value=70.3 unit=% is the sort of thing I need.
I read value=82 unit=%
